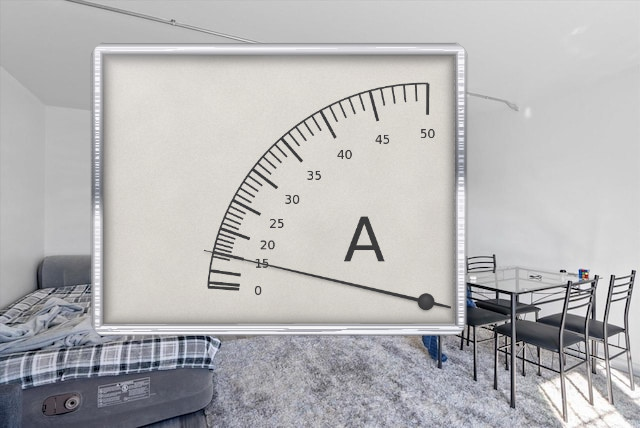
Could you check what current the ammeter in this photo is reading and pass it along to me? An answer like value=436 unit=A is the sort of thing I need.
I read value=15 unit=A
